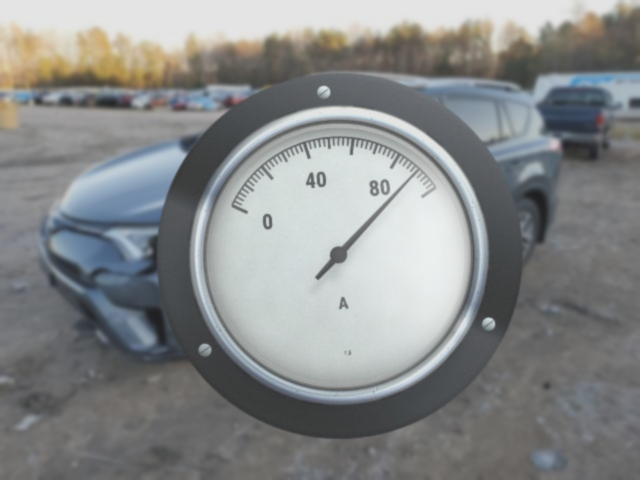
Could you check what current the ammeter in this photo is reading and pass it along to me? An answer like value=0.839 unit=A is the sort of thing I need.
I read value=90 unit=A
